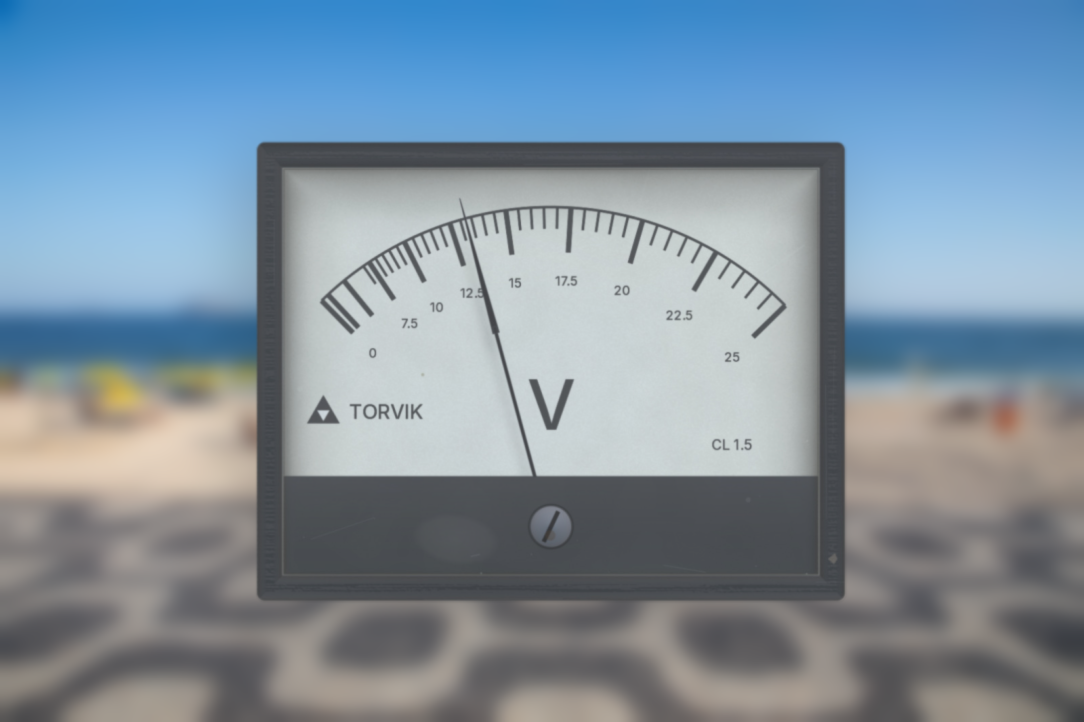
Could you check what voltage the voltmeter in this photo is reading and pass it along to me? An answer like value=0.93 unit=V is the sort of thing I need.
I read value=13.25 unit=V
